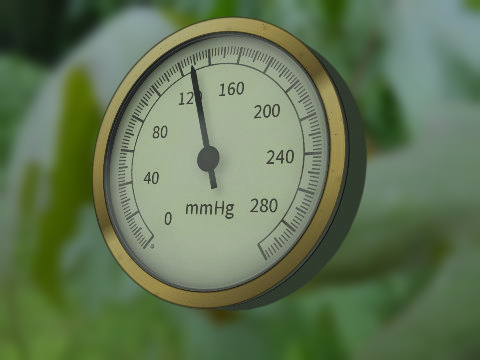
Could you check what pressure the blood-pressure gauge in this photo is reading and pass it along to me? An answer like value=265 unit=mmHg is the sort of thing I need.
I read value=130 unit=mmHg
